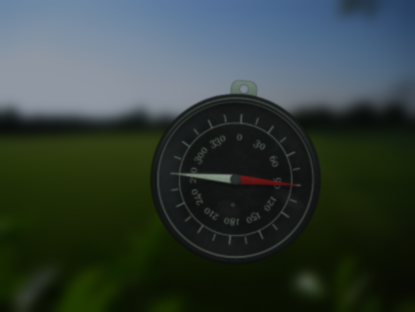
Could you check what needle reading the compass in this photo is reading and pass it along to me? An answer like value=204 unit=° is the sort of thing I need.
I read value=90 unit=°
